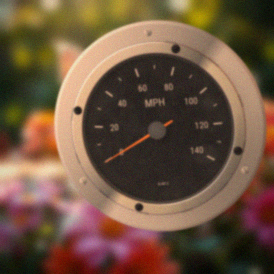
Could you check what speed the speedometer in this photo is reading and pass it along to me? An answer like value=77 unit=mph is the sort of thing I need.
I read value=0 unit=mph
